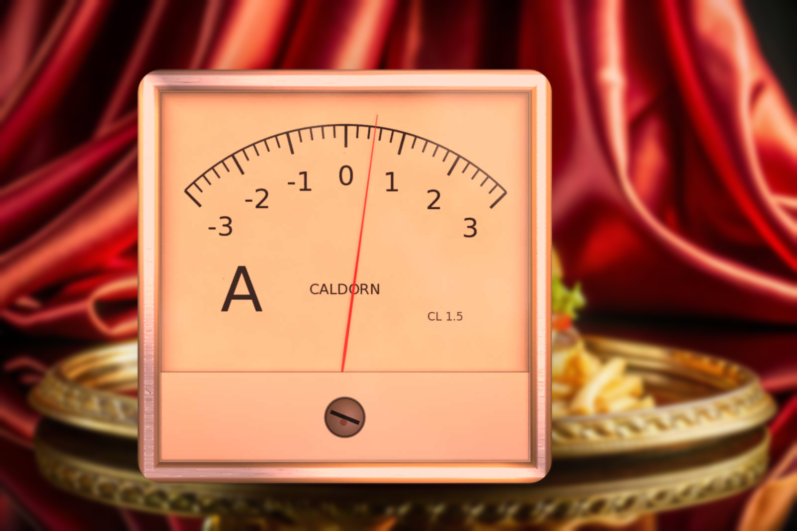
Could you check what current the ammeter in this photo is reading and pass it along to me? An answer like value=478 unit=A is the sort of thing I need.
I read value=0.5 unit=A
